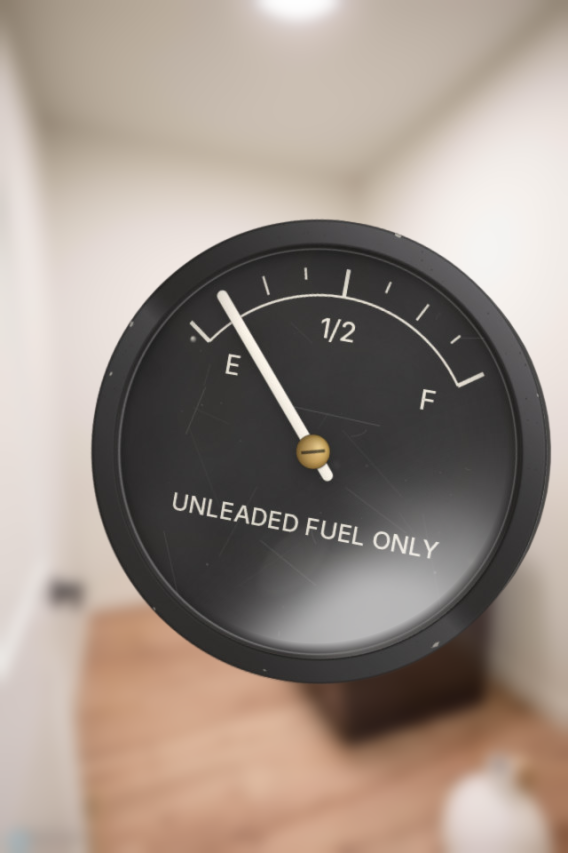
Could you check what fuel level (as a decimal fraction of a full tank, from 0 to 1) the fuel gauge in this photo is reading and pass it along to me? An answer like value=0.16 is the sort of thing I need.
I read value=0.125
